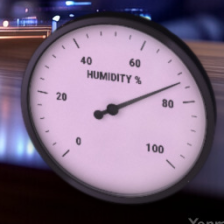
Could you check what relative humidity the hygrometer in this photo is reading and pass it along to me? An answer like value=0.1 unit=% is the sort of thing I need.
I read value=74 unit=%
